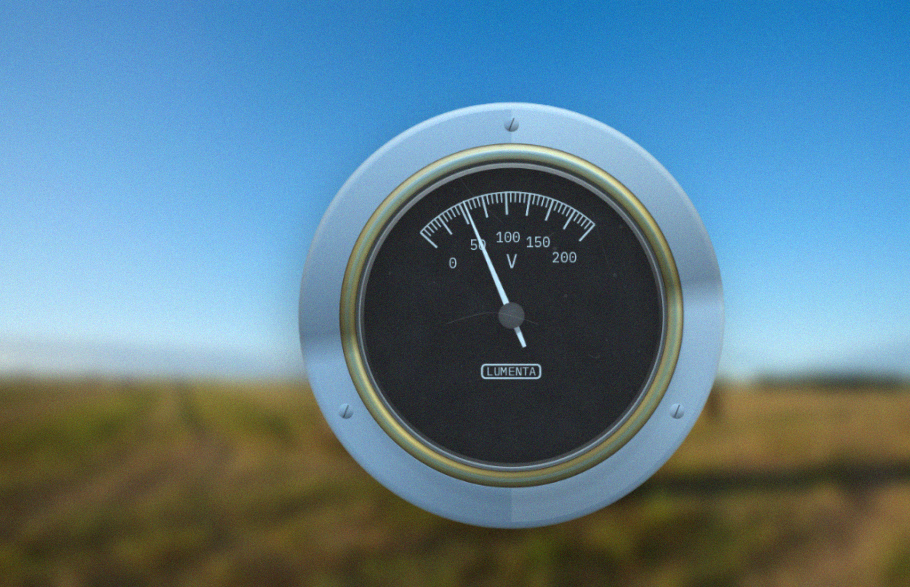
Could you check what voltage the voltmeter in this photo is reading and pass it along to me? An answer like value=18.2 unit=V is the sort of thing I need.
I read value=55 unit=V
